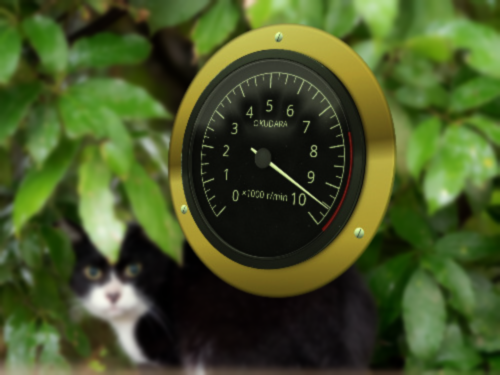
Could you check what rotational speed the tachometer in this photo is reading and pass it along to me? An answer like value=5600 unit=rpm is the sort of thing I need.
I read value=9500 unit=rpm
